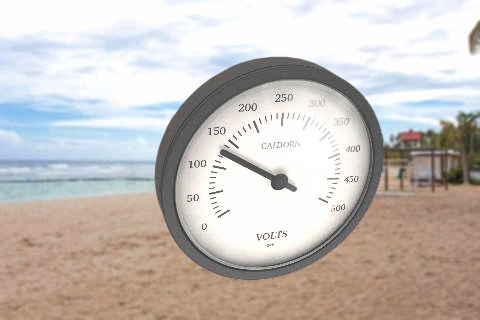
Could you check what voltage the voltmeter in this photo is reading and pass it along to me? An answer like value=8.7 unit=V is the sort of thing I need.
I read value=130 unit=V
